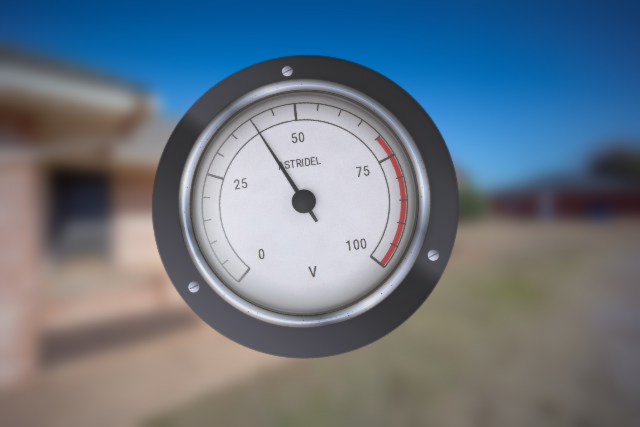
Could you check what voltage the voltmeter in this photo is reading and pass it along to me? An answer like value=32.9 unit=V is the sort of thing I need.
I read value=40 unit=V
